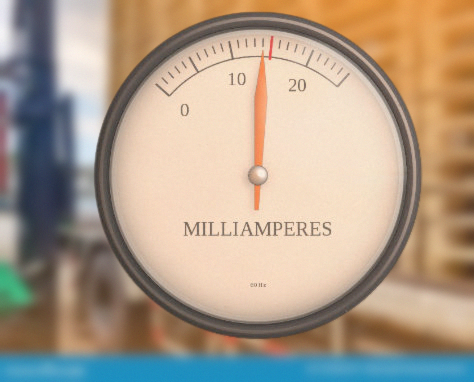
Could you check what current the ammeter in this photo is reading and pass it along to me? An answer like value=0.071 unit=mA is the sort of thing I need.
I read value=14 unit=mA
